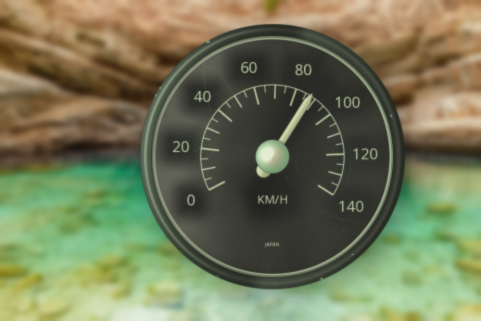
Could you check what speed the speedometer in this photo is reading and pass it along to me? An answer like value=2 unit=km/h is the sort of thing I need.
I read value=87.5 unit=km/h
